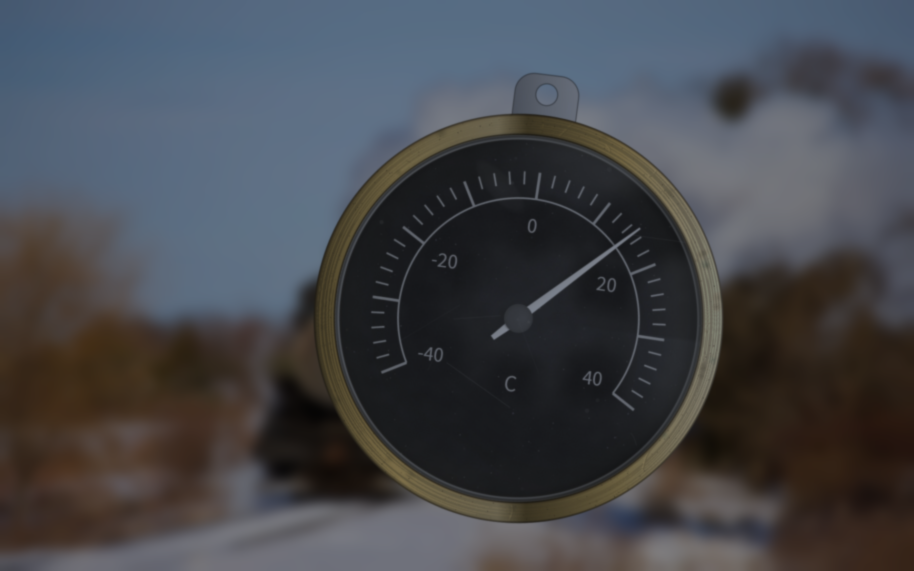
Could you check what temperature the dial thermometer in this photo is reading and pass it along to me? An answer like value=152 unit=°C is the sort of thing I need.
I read value=15 unit=°C
